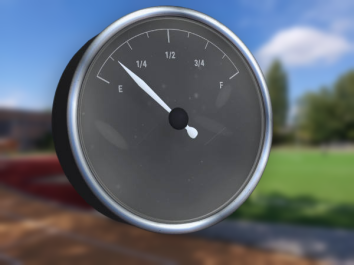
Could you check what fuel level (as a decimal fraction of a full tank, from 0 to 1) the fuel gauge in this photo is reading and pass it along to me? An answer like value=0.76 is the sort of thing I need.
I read value=0.125
